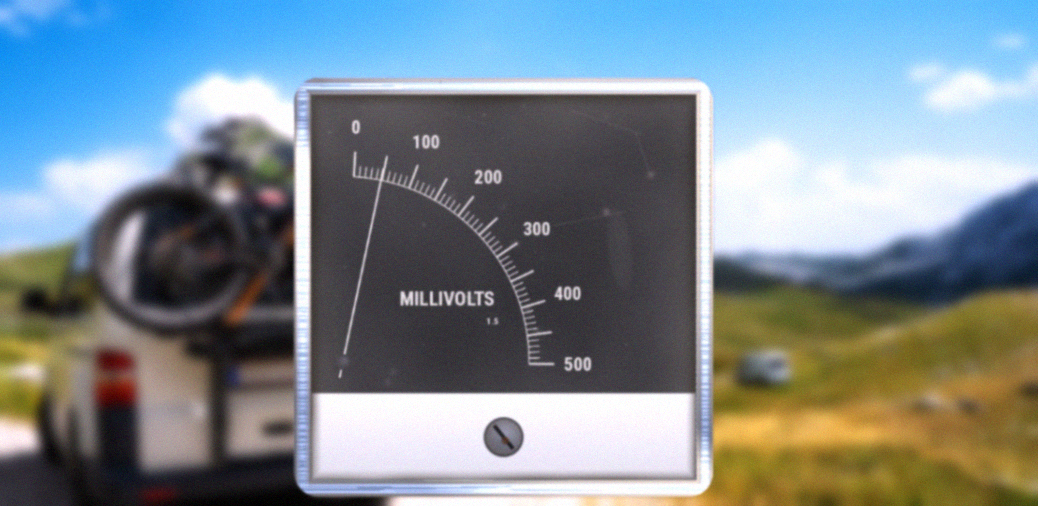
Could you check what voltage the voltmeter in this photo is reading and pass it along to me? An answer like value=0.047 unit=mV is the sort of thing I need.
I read value=50 unit=mV
